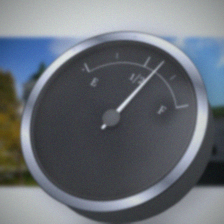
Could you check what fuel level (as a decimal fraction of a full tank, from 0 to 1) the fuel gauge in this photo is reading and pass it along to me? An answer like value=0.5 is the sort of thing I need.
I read value=0.625
